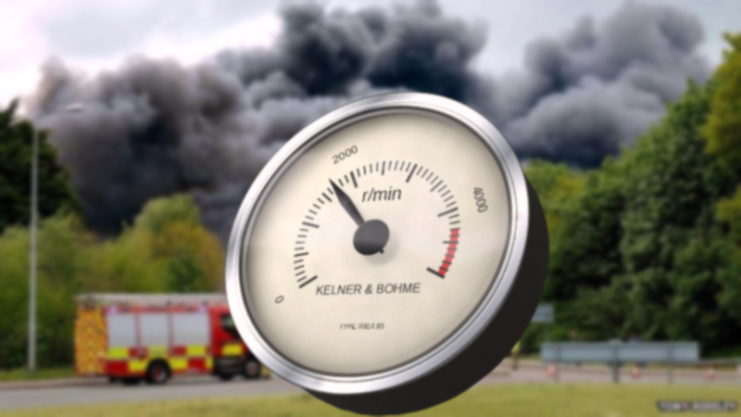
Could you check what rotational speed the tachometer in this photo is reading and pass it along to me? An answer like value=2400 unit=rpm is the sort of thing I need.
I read value=1700 unit=rpm
